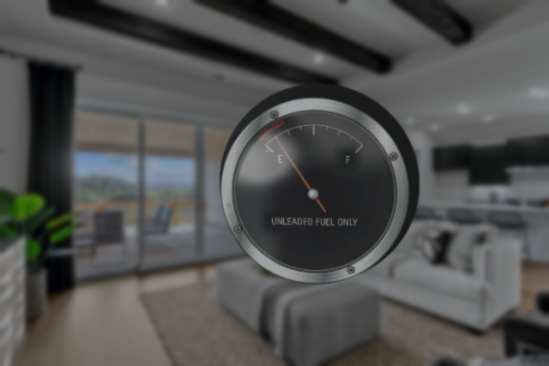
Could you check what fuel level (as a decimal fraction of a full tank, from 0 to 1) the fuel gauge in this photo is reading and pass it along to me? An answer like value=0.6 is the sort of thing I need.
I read value=0.125
